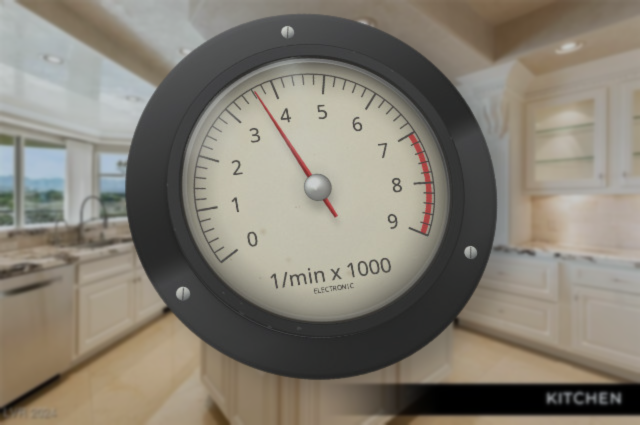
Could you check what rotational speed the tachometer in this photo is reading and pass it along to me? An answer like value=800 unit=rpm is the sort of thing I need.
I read value=3600 unit=rpm
